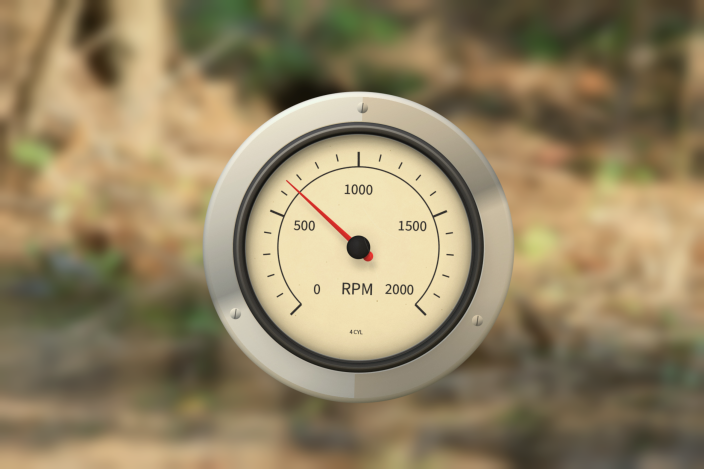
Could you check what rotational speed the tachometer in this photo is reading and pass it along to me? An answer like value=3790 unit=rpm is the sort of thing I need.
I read value=650 unit=rpm
